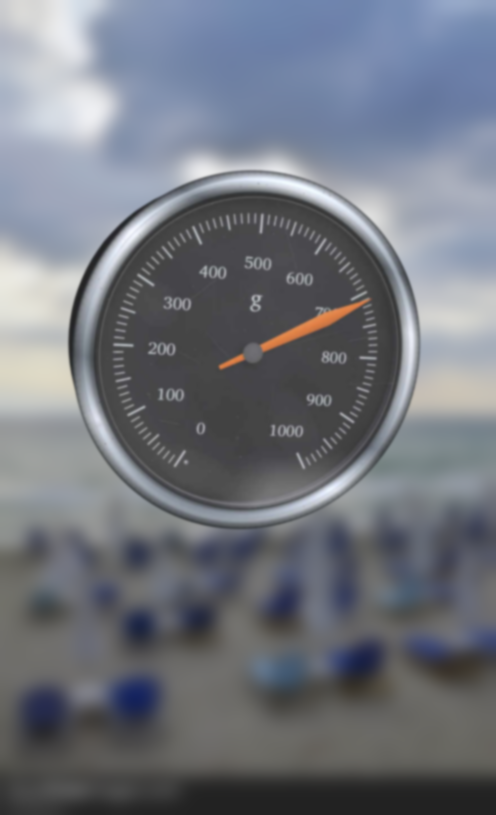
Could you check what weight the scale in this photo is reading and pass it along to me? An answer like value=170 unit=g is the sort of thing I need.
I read value=710 unit=g
